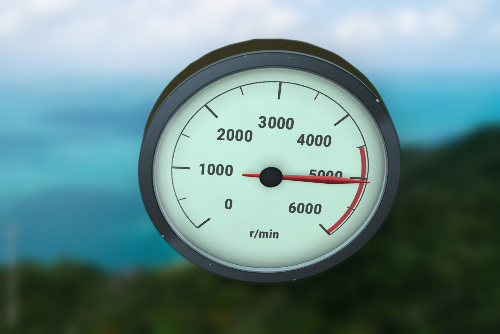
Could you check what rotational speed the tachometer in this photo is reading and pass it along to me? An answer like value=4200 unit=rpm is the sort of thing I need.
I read value=5000 unit=rpm
